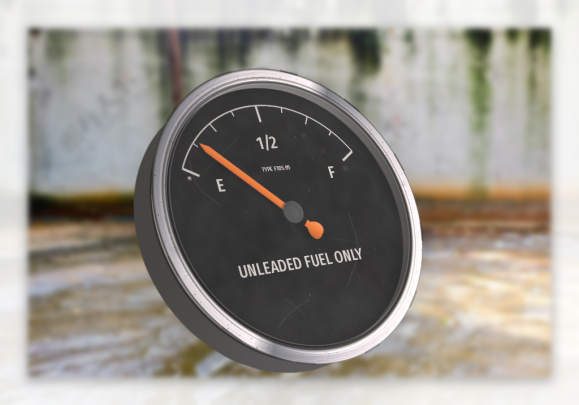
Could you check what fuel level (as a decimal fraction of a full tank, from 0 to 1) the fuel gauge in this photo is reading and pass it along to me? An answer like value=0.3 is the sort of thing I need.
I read value=0.125
